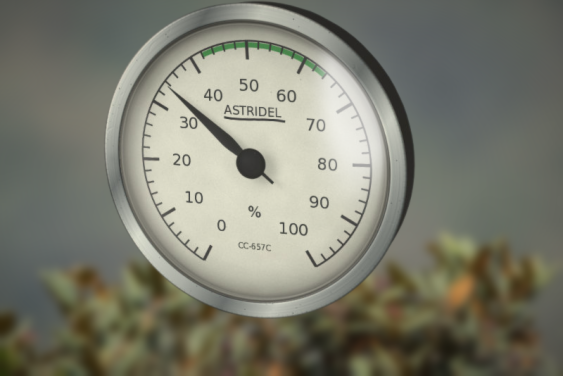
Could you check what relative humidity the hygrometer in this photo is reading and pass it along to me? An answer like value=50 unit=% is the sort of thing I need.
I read value=34 unit=%
